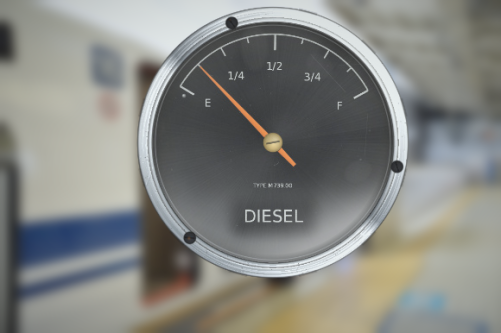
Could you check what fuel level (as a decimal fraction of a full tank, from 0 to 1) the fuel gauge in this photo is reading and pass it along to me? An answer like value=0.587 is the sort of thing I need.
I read value=0.125
